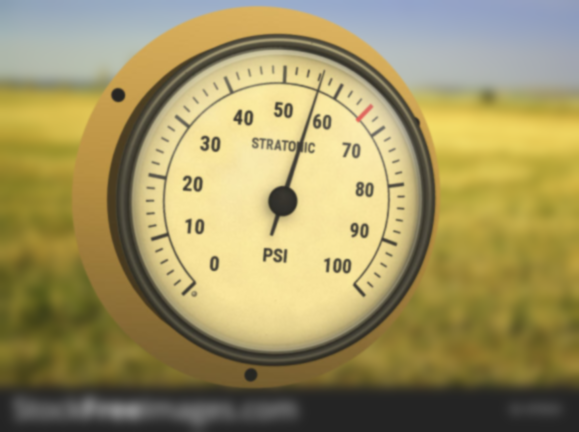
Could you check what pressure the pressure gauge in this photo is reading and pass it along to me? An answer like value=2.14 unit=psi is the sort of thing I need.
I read value=56 unit=psi
